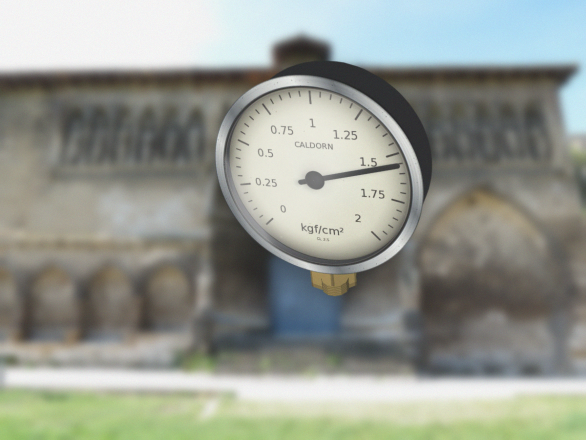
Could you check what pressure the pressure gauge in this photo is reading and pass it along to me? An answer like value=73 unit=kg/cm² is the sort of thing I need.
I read value=1.55 unit=kg/cm²
